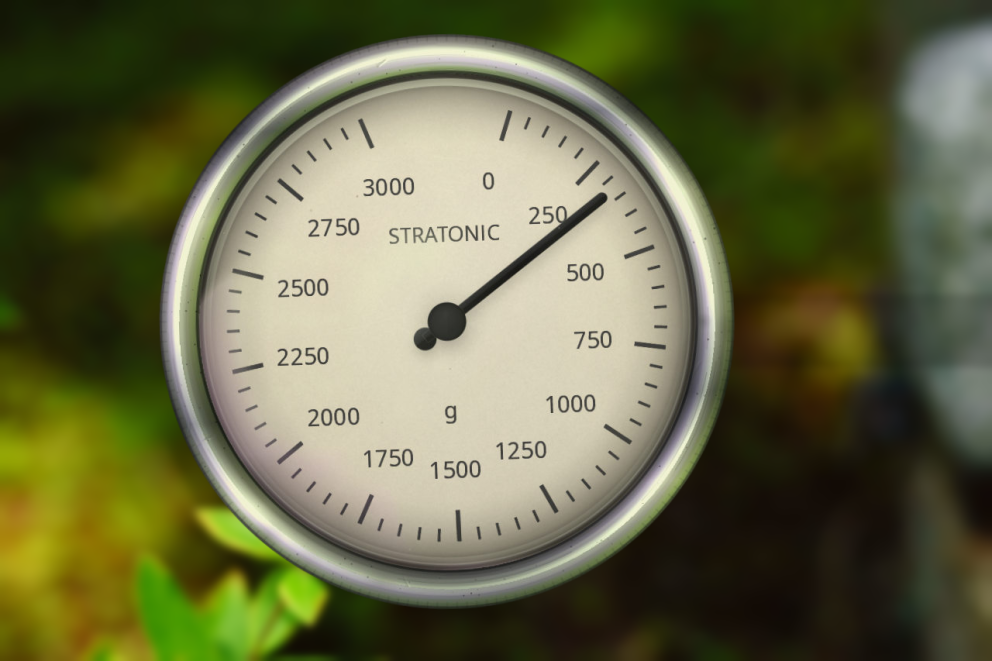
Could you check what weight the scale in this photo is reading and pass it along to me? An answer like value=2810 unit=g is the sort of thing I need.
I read value=325 unit=g
